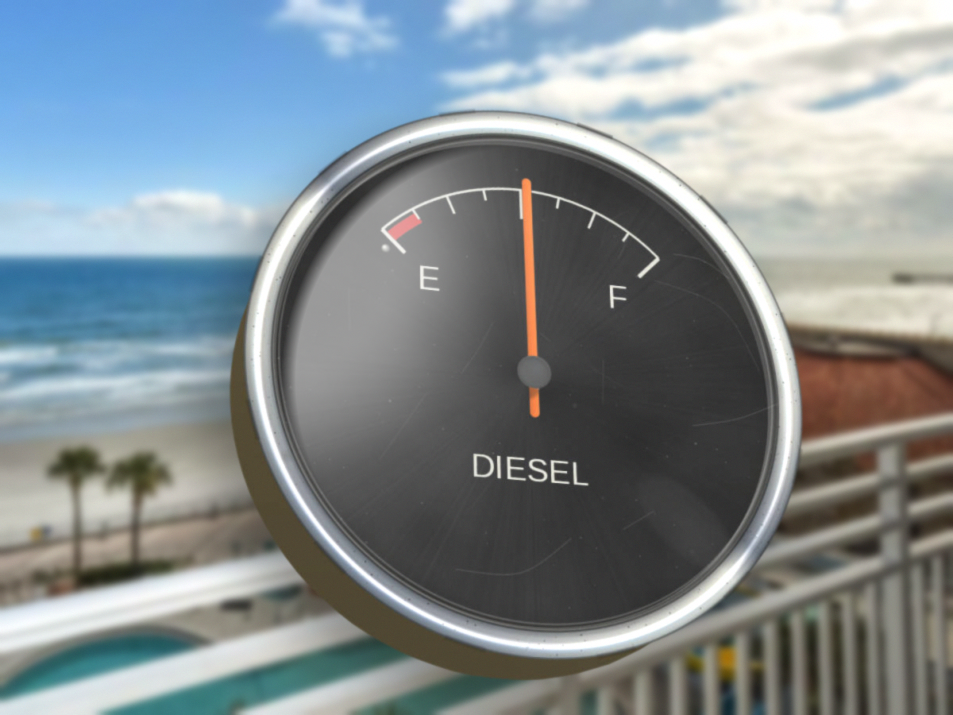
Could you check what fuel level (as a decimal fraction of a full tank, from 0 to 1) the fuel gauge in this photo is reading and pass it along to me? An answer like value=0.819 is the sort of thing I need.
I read value=0.5
